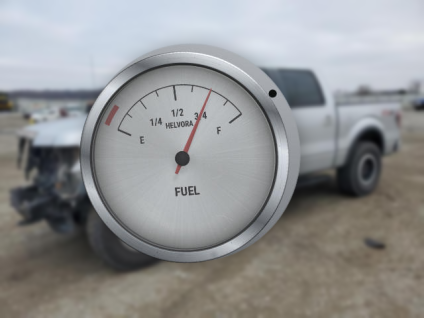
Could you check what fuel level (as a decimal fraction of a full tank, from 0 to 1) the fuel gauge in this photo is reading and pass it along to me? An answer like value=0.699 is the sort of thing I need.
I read value=0.75
